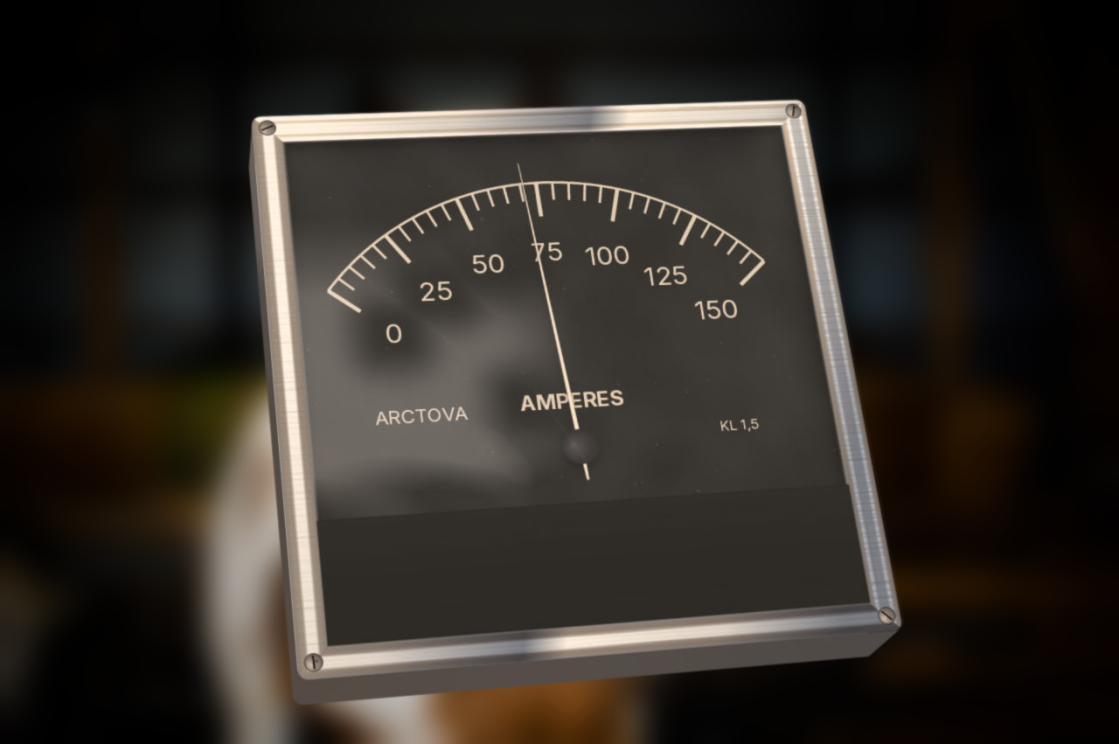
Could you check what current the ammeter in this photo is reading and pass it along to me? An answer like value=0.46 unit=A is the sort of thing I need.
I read value=70 unit=A
